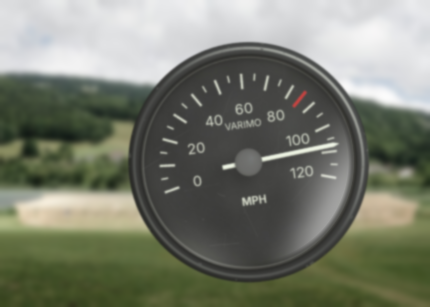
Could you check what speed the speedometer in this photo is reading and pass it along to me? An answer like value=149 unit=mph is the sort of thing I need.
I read value=107.5 unit=mph
